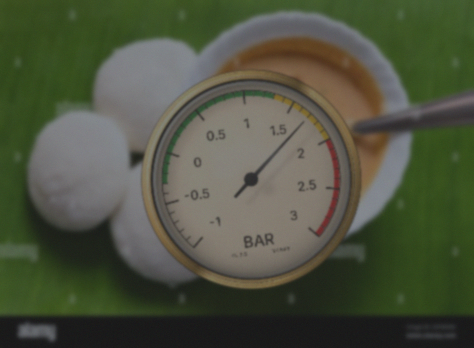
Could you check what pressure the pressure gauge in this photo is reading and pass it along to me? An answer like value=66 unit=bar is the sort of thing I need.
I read value=1.7 unit=bar
